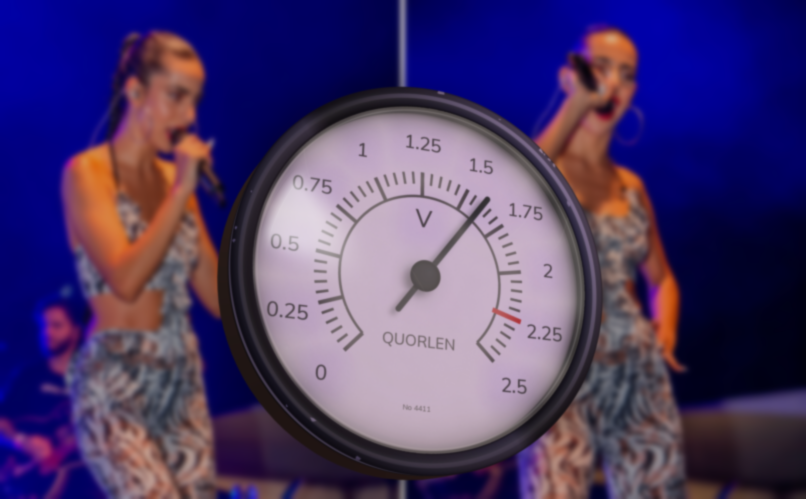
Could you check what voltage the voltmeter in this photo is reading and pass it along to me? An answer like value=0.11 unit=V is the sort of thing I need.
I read value=1.6 unit=V
